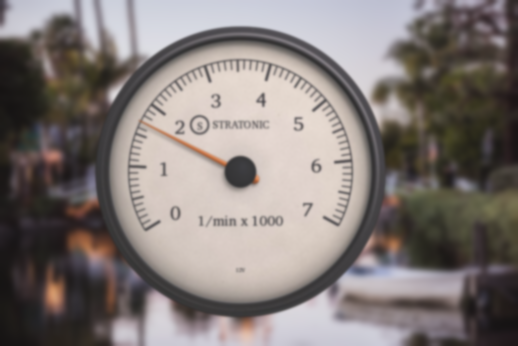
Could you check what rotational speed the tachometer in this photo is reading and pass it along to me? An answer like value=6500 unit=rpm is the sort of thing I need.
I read value=1700 unit=rpm
